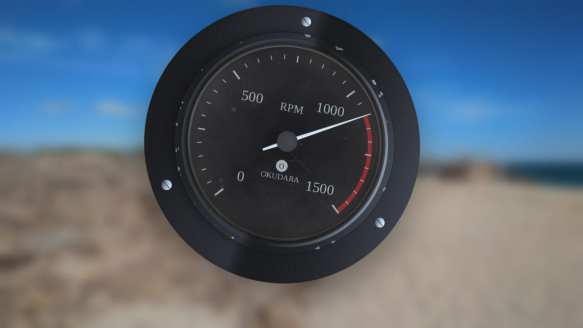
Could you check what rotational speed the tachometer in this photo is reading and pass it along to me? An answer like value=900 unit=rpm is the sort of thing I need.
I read value=1100 unit=rpm
